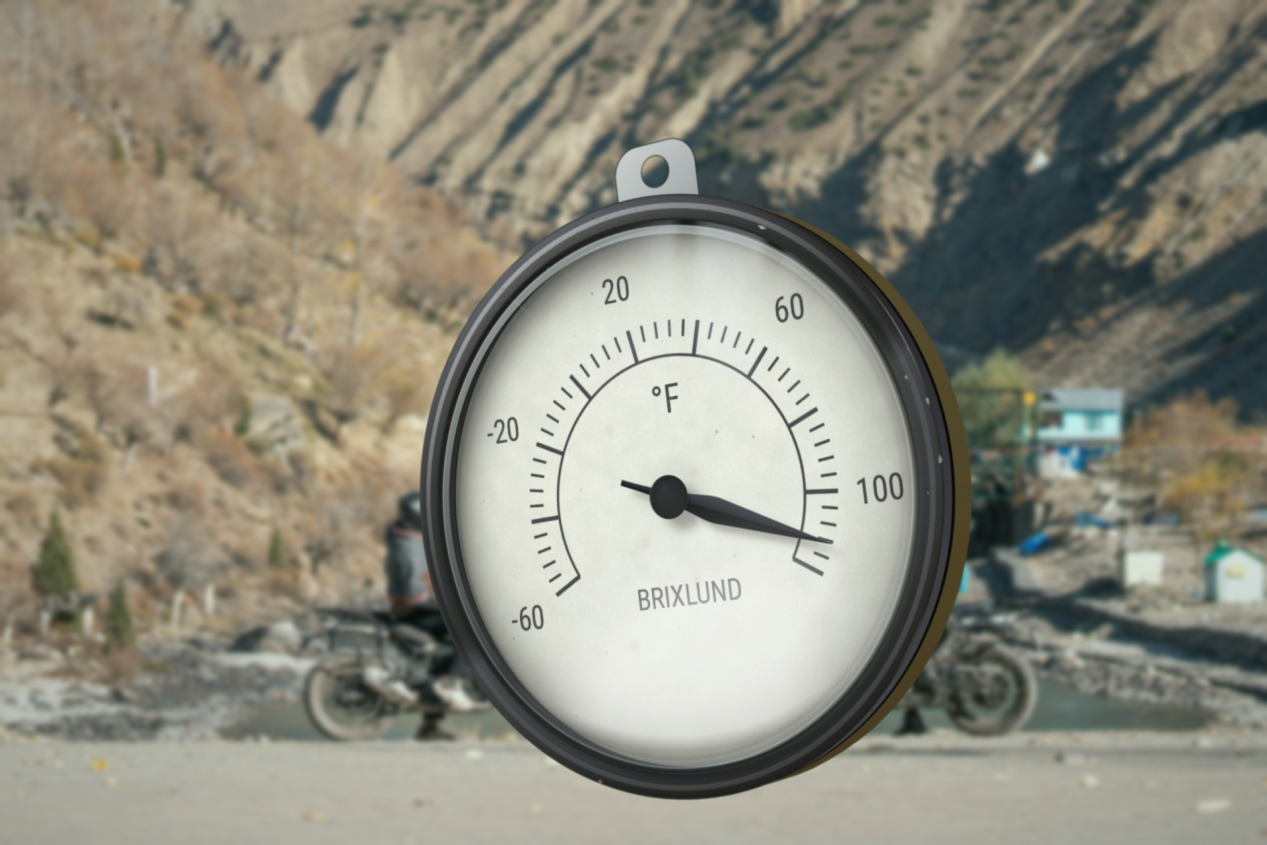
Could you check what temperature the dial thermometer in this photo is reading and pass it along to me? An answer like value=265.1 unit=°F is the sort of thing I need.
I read value=112 unit=°F
